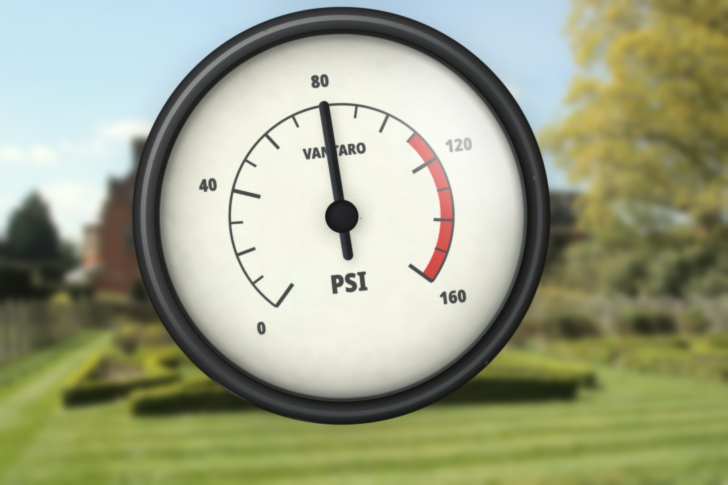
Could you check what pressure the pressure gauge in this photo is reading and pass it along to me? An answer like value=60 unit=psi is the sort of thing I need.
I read value=80 unit=psi
